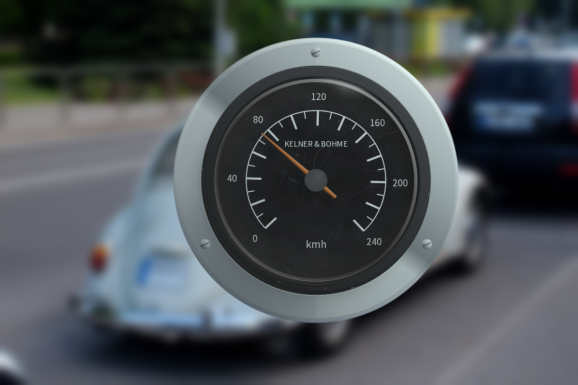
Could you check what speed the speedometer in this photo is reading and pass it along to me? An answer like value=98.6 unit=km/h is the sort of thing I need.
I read value=75 unit=km/h
